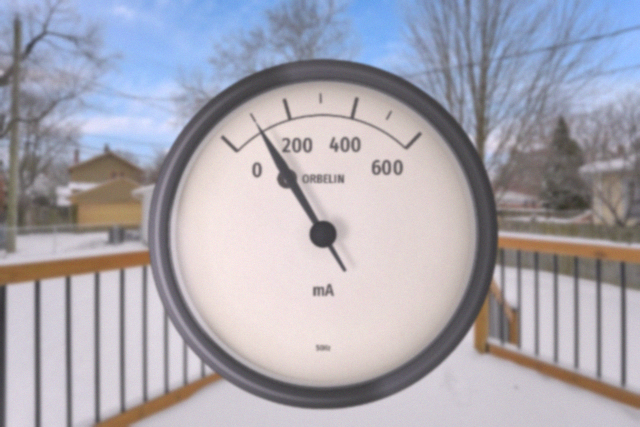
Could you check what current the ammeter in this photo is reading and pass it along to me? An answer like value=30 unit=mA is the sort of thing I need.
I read value=100 unit=mA
